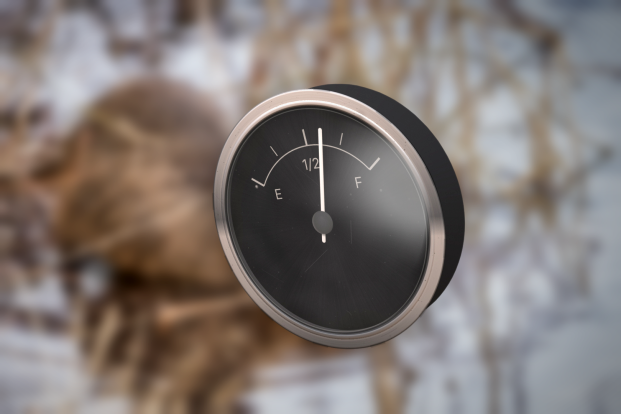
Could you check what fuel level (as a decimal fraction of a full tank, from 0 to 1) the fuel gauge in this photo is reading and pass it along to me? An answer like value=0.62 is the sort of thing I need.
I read value=0.625
